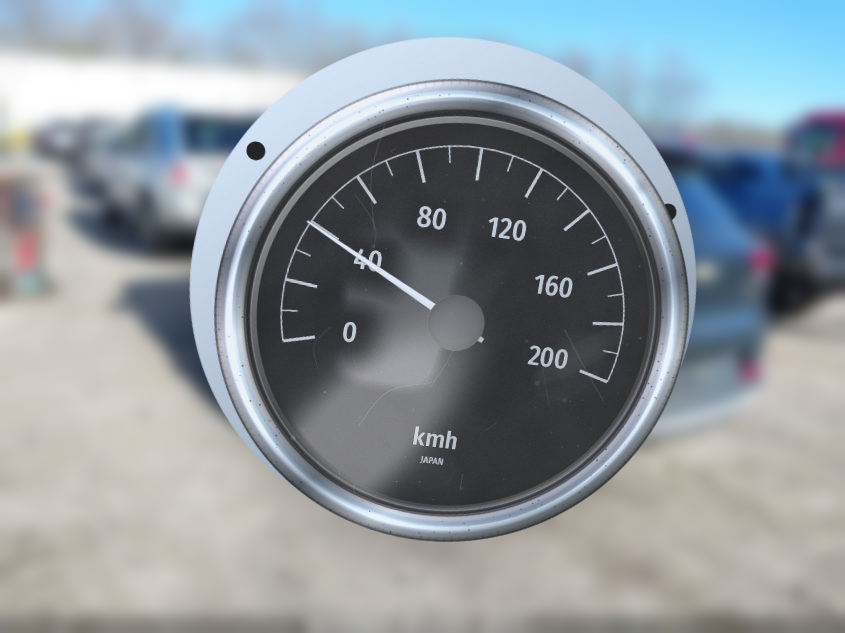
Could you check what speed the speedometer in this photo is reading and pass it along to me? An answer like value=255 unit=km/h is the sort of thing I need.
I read value=40 unit=km/h
